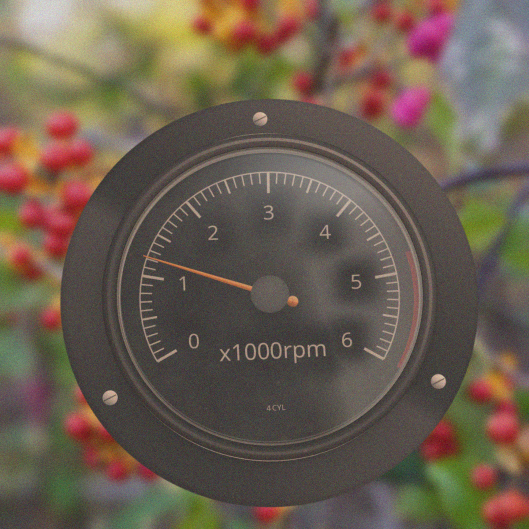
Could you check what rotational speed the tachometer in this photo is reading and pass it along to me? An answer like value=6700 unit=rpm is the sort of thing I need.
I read value=1200 unit=rpm
